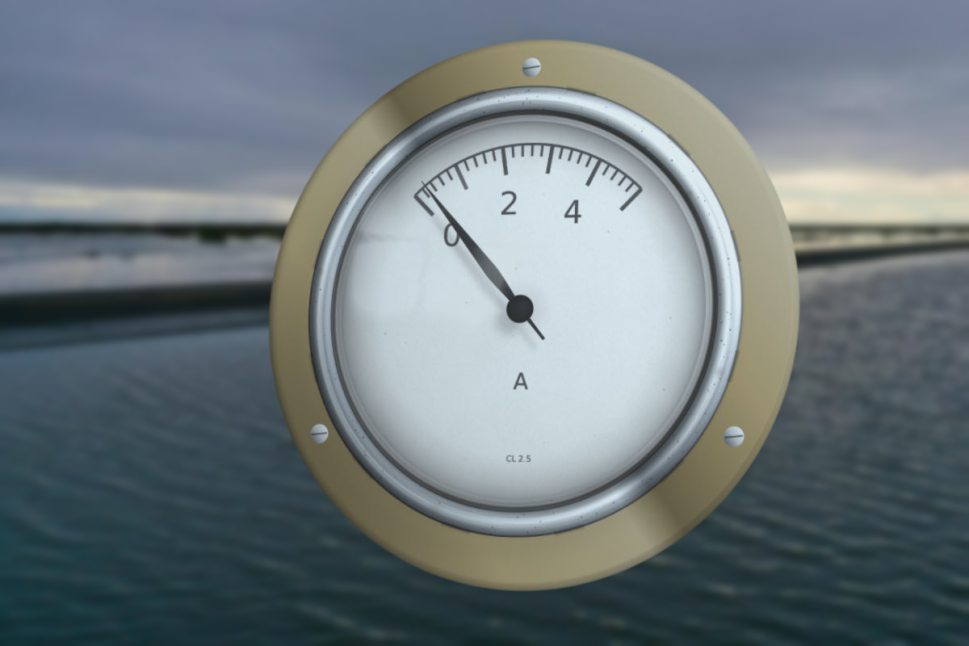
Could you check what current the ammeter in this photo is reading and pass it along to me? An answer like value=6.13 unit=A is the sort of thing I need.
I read value=0.3 unit=A
